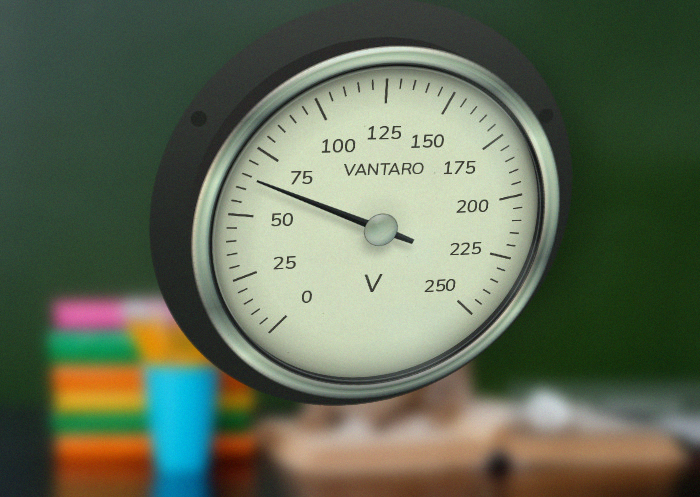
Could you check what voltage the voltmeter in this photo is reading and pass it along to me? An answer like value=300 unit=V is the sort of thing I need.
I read value=65 unit=V
